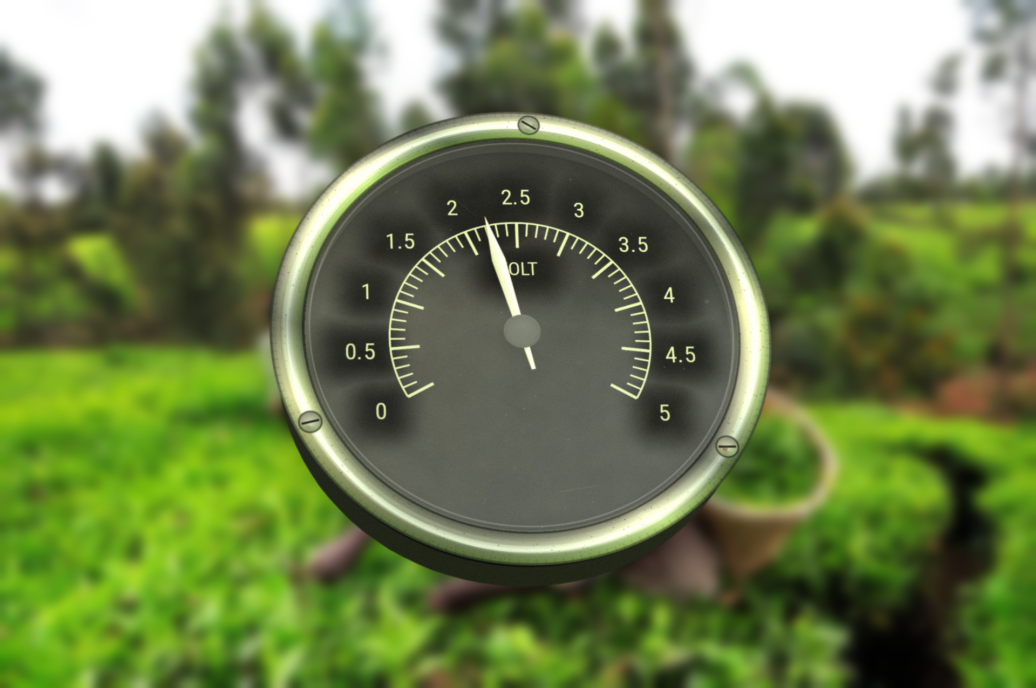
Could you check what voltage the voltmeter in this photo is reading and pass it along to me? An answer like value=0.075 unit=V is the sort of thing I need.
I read value=2.2 unit=V
